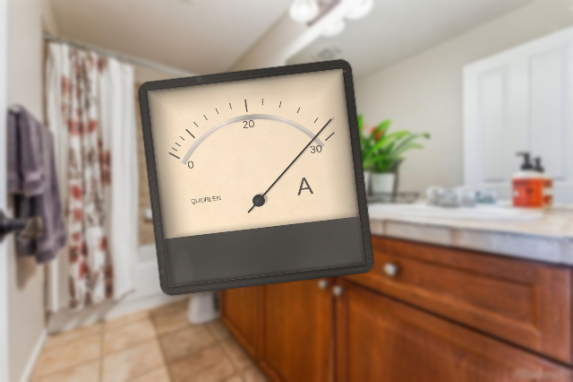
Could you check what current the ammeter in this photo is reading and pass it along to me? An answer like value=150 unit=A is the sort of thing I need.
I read value=29 unit=A
